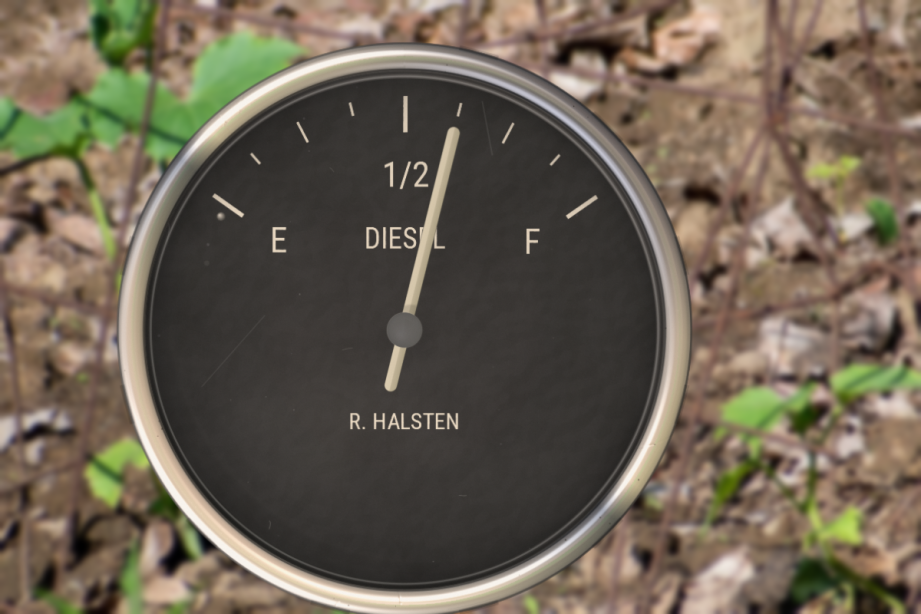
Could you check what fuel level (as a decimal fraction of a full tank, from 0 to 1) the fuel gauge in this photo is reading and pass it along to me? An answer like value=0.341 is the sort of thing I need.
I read value=0.625
